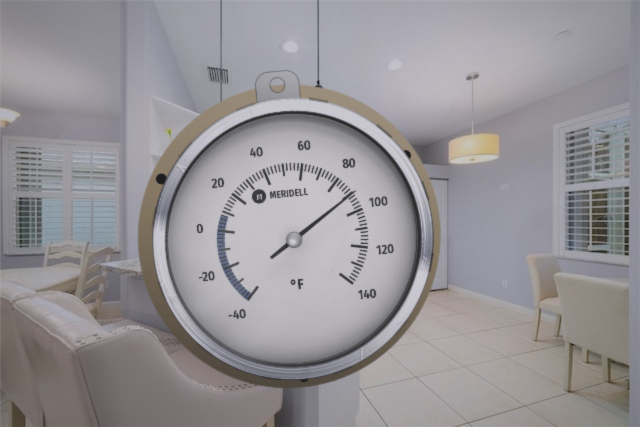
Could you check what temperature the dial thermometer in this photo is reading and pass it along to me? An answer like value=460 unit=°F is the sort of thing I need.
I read value=90 unit=°F
